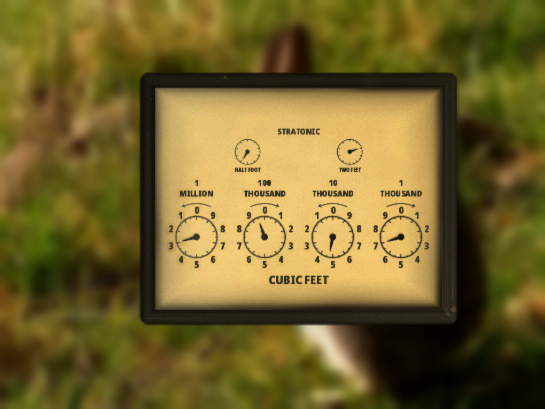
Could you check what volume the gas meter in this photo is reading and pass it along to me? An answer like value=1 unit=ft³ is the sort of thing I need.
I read value=294700 unit=ft³
